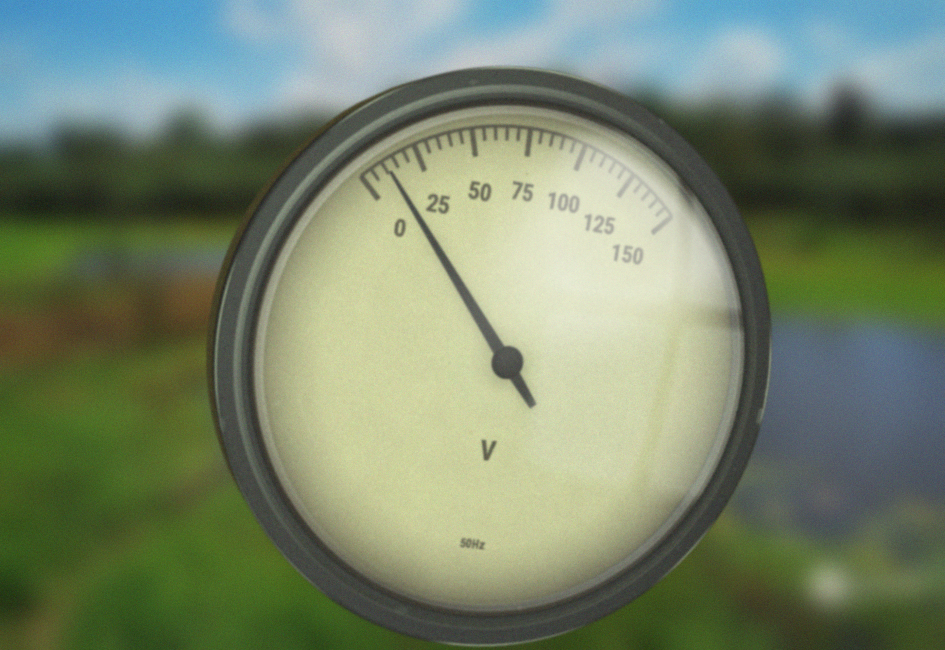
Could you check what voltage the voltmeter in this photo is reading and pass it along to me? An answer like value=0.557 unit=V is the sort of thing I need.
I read value=10 unit=V
